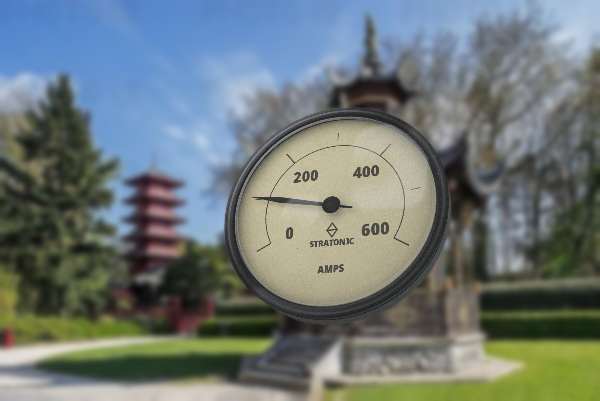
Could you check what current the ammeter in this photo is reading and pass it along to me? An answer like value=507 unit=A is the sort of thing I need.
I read value=100 unit=A
